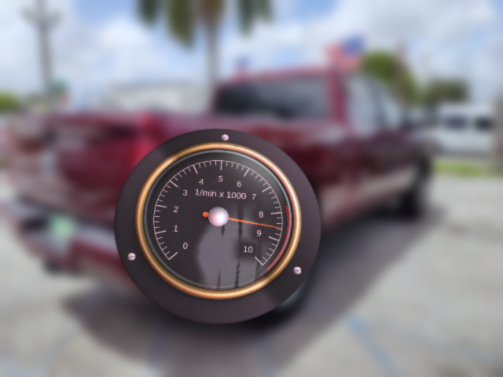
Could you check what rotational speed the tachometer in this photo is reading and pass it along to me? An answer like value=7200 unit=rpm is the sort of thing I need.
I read value=8600 unit=rpm
